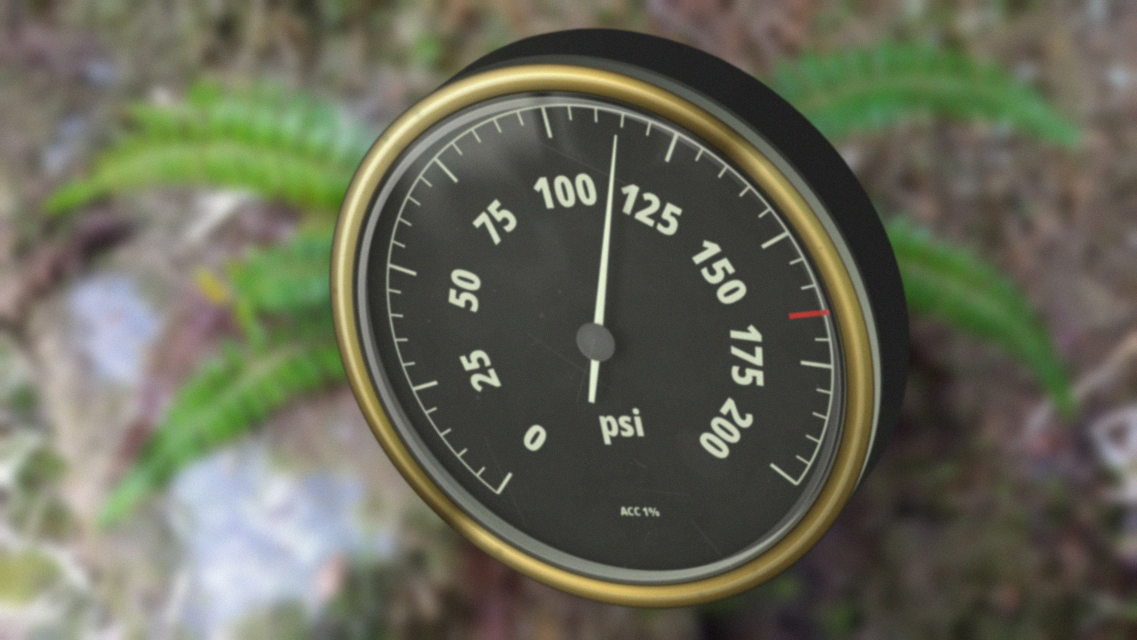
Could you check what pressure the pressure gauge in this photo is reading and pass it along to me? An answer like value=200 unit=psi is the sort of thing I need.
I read value=115 unit=psi
